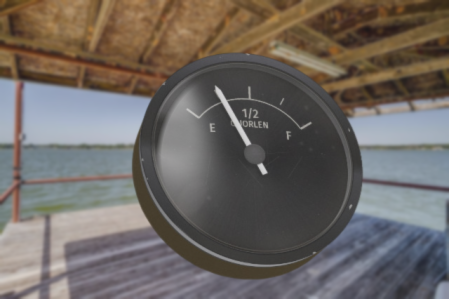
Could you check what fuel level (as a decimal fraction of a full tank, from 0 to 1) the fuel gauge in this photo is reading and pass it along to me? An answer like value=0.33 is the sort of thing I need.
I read value=0.25
